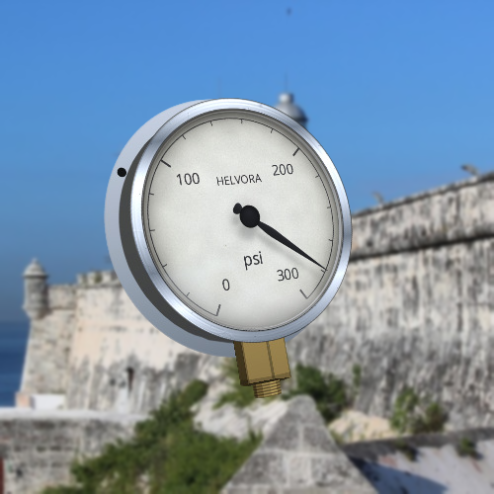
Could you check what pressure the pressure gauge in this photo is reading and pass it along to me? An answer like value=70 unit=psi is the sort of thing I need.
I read value=280 unit=psi
